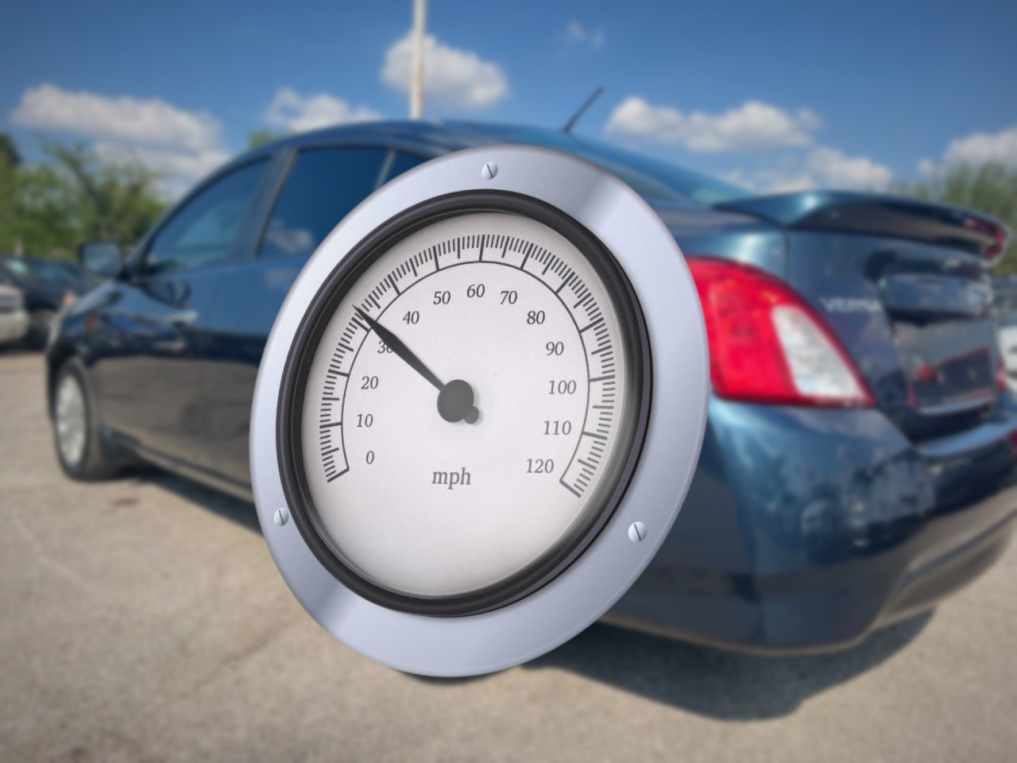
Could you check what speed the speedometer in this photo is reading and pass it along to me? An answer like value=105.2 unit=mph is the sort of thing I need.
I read value=32 unit=mph
